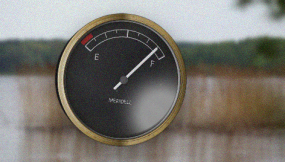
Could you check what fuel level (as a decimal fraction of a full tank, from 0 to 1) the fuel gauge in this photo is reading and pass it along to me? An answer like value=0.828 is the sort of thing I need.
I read value=0.875
